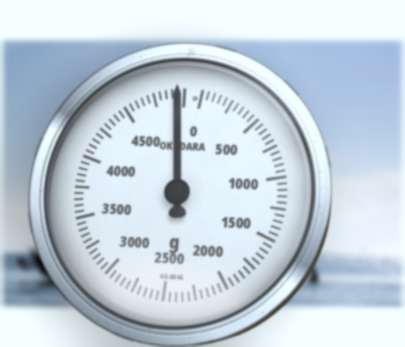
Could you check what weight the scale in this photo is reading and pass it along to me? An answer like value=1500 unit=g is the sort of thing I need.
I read value=4950 unit=g
